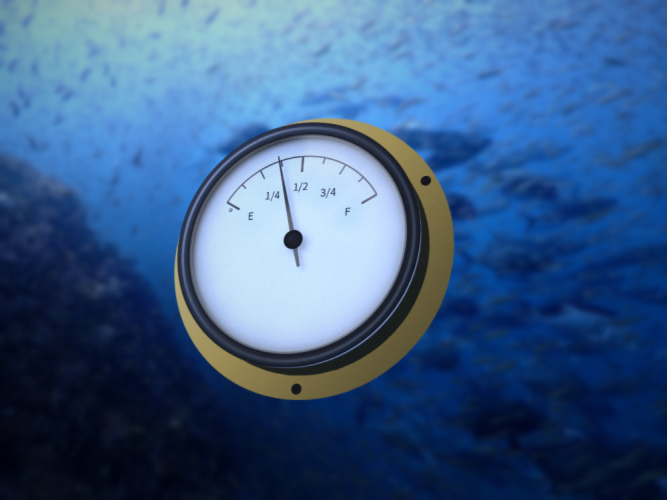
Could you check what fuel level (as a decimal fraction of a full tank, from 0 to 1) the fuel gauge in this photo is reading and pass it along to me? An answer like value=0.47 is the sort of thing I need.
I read value=0.375
